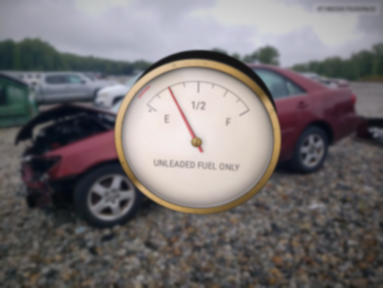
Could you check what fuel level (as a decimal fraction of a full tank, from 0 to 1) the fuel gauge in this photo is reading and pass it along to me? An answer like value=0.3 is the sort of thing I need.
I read value=0.25
